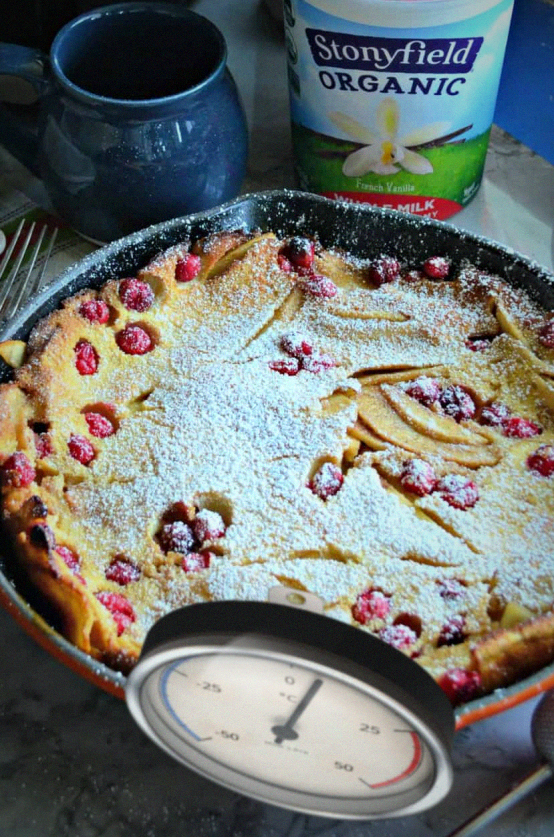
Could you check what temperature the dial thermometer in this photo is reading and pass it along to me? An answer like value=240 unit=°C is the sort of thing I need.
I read value=5 unit=°C
